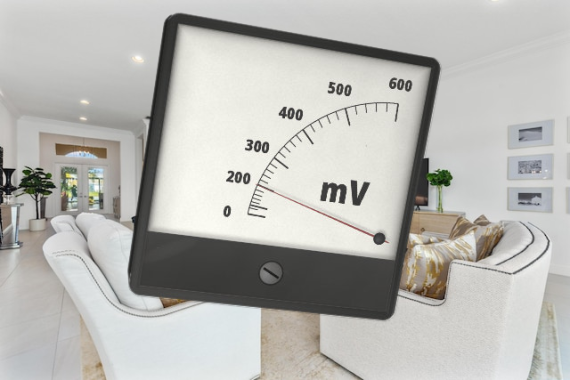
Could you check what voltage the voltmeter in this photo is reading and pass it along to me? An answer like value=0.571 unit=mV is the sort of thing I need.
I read value=200 unit=mV
